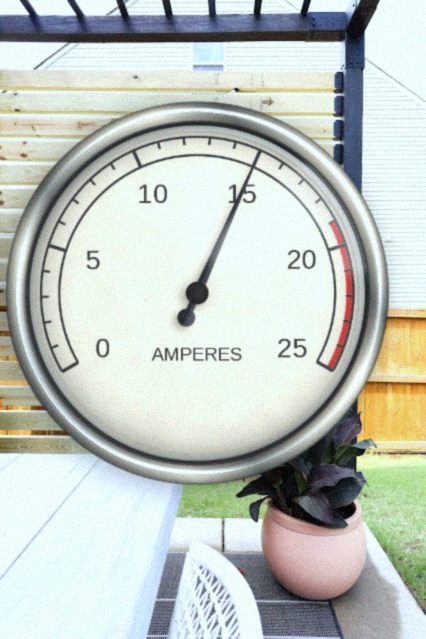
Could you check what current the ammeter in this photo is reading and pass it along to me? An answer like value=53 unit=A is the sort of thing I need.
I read value=15 unit=A
